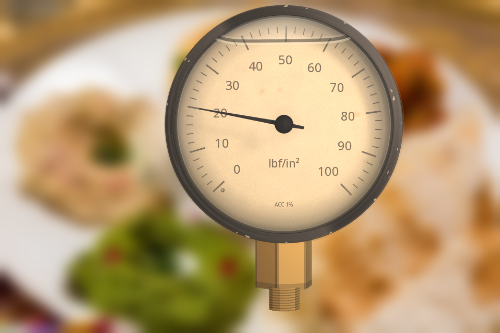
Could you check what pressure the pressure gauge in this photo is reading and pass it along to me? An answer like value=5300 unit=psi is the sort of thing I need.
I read value=20 unit=psi
